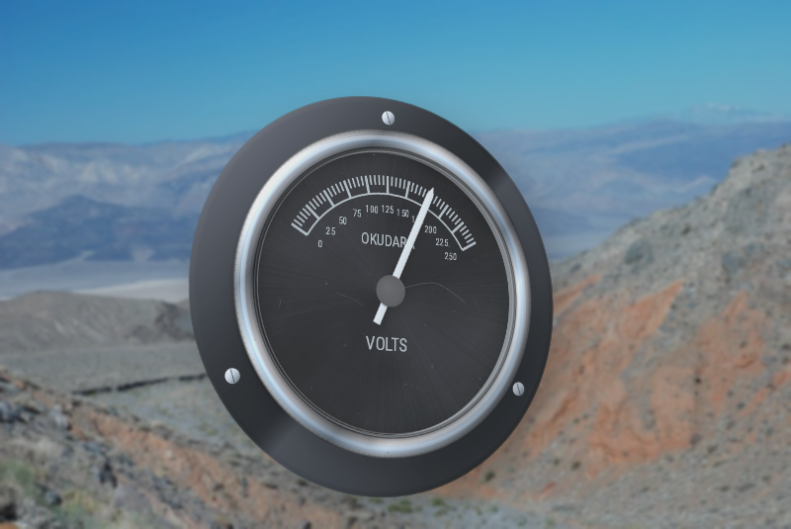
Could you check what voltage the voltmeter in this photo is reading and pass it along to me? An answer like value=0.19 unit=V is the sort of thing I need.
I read value=175 unit=V
